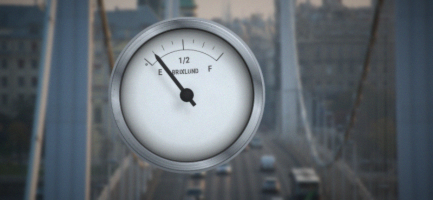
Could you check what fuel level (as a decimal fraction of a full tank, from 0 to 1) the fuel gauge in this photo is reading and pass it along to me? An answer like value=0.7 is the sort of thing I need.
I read value=0.125
